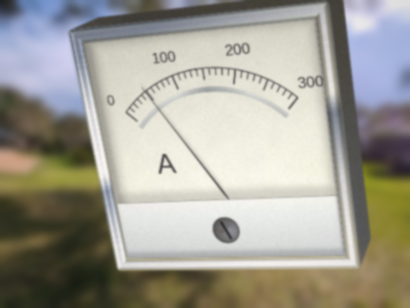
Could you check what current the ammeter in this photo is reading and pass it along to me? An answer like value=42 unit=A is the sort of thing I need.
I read value=50 unit=A
